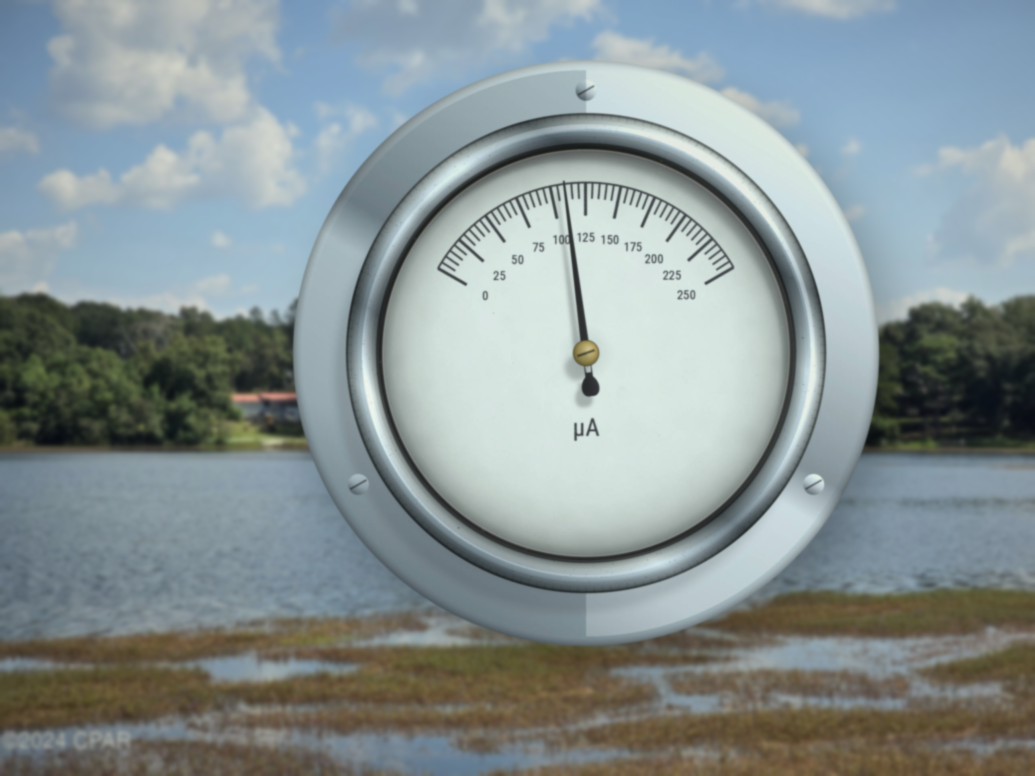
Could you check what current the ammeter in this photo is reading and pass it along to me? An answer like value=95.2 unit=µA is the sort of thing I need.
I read value=110 unit=µA
